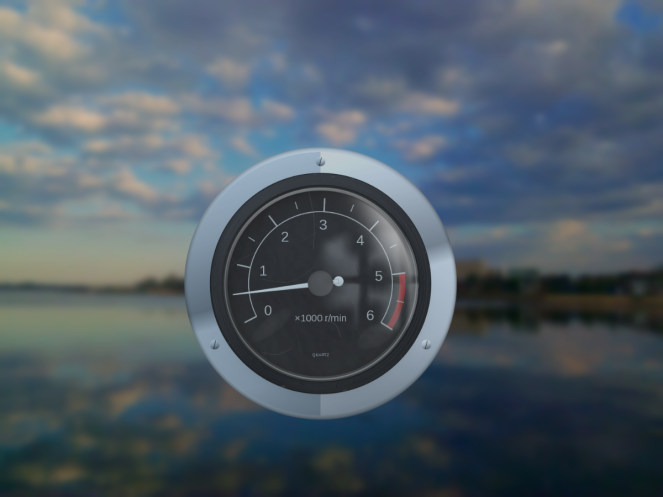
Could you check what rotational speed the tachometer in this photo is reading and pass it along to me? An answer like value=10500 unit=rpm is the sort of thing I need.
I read value=500 unit=rpm
